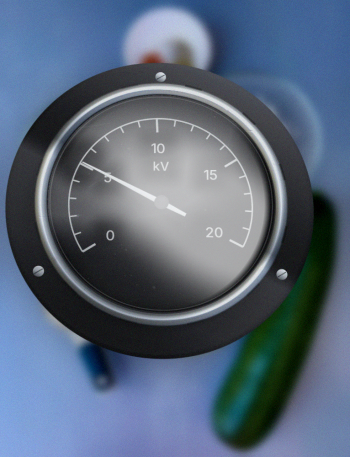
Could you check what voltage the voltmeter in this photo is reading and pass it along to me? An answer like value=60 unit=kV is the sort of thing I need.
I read value=5 unit=kV
